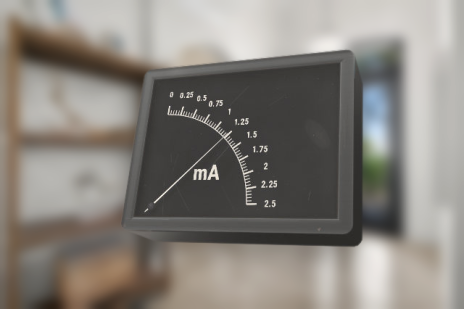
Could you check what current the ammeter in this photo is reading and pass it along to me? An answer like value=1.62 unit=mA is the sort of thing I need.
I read value=1.25 unit=mA
